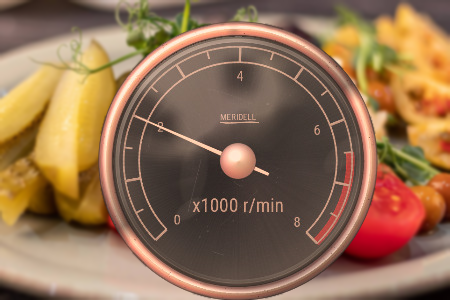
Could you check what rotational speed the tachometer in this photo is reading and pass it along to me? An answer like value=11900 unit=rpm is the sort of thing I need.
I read value=2000 unit=rpm
